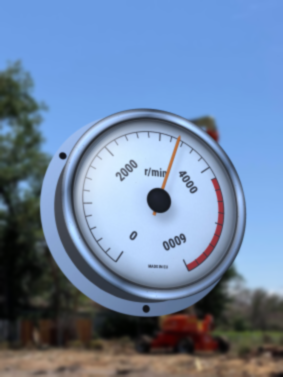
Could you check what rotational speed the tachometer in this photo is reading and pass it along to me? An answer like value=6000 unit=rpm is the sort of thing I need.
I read value=3300 unit=rpm
